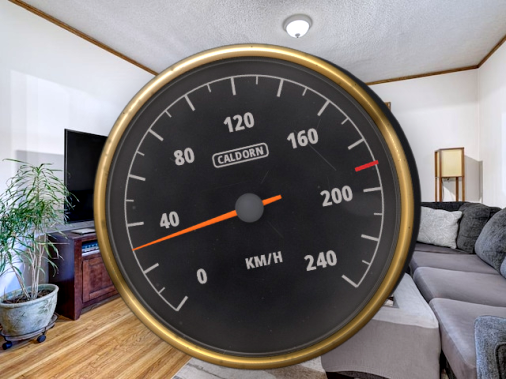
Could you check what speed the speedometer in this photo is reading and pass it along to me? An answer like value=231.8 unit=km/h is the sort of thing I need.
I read value=30 unit=km/h
